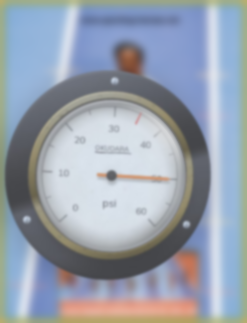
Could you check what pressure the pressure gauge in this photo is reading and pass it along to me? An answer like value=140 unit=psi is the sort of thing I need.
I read value=50 unit=psi
